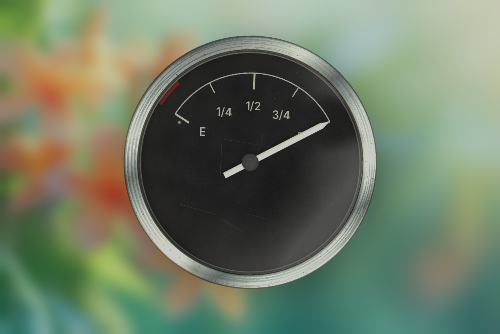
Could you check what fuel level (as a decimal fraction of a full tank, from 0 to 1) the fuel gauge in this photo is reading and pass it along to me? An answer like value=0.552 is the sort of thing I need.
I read value=1
